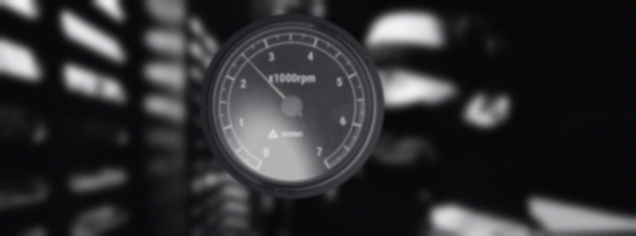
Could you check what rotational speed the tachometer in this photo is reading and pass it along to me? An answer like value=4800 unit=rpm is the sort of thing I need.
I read value=2500 unit=rpm
